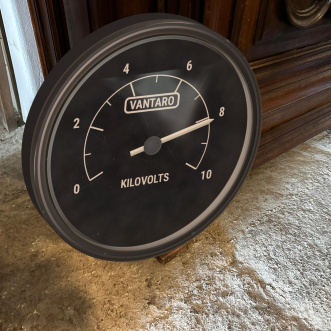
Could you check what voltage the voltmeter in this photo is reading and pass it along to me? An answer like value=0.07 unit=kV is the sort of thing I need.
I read value=8 unit=kV
